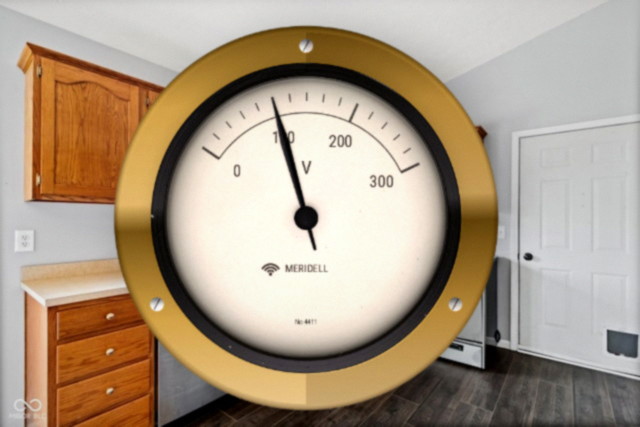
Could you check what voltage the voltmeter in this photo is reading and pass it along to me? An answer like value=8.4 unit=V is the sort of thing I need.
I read value=100 unit=V
